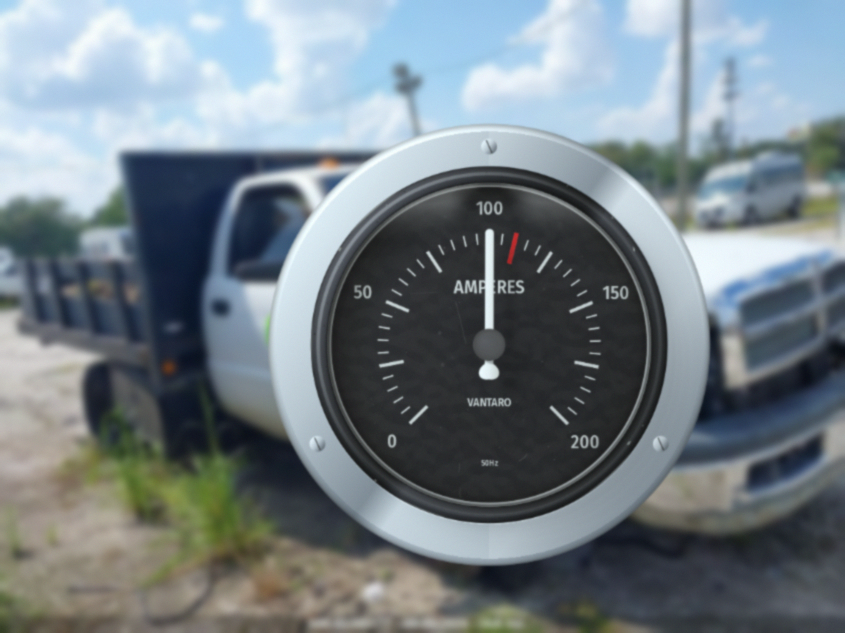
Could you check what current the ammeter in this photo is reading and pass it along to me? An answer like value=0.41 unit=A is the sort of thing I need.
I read value=100 unit=A
